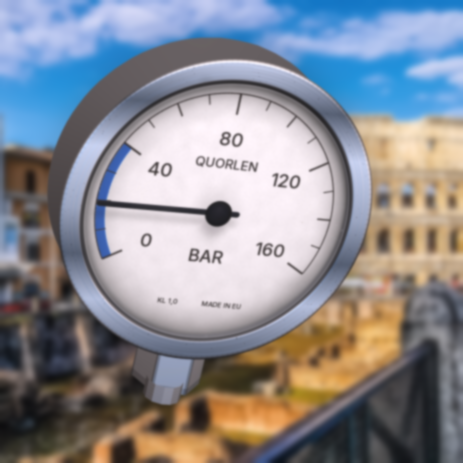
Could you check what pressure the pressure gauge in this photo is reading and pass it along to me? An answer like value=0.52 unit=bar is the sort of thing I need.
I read value=20 unit=bar
